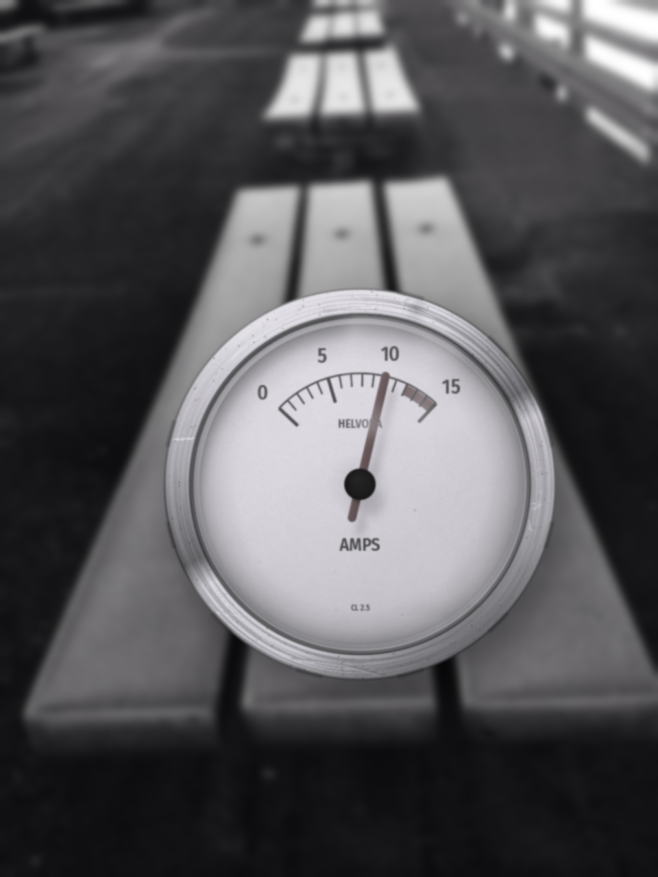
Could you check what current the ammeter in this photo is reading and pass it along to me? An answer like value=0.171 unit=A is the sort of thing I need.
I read value=10 unit=A
